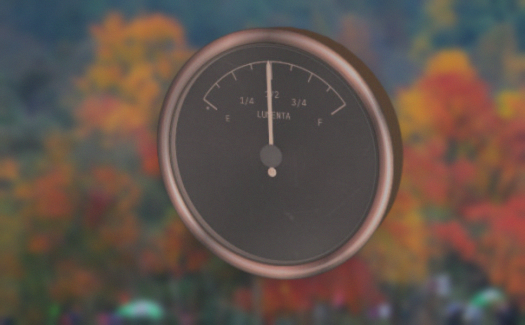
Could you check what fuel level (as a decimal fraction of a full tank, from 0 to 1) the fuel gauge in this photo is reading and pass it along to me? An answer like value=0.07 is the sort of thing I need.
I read value=0.5
